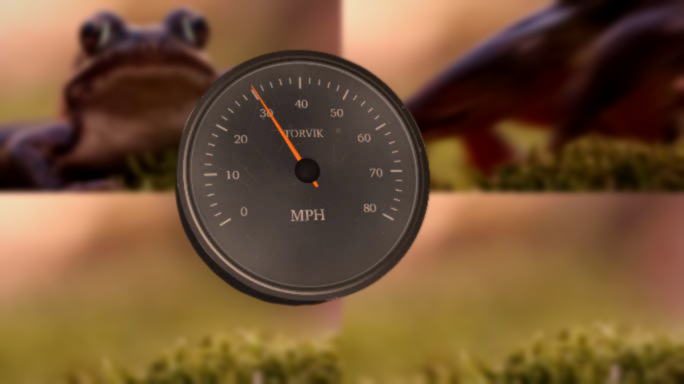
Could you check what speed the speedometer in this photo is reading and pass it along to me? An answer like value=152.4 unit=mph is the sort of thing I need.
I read value=30 unit=mph
